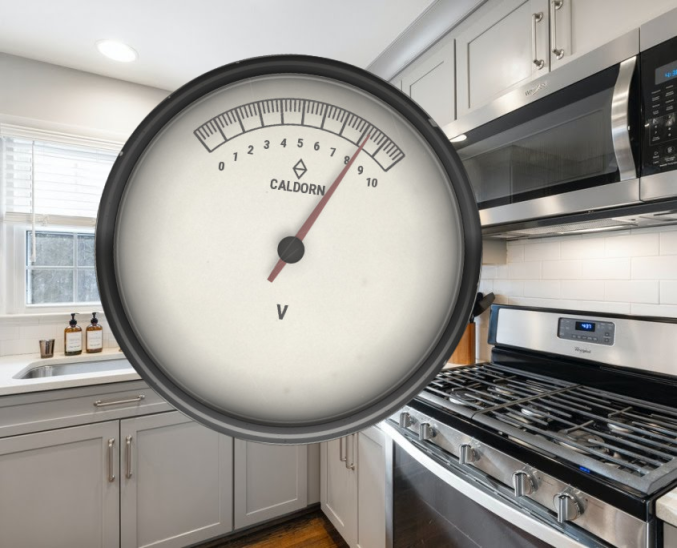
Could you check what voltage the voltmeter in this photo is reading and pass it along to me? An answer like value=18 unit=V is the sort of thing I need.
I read value=8.2 unit=V
